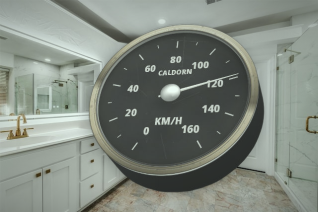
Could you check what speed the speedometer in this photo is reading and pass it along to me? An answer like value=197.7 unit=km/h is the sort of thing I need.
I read value=120 unit=km/h
